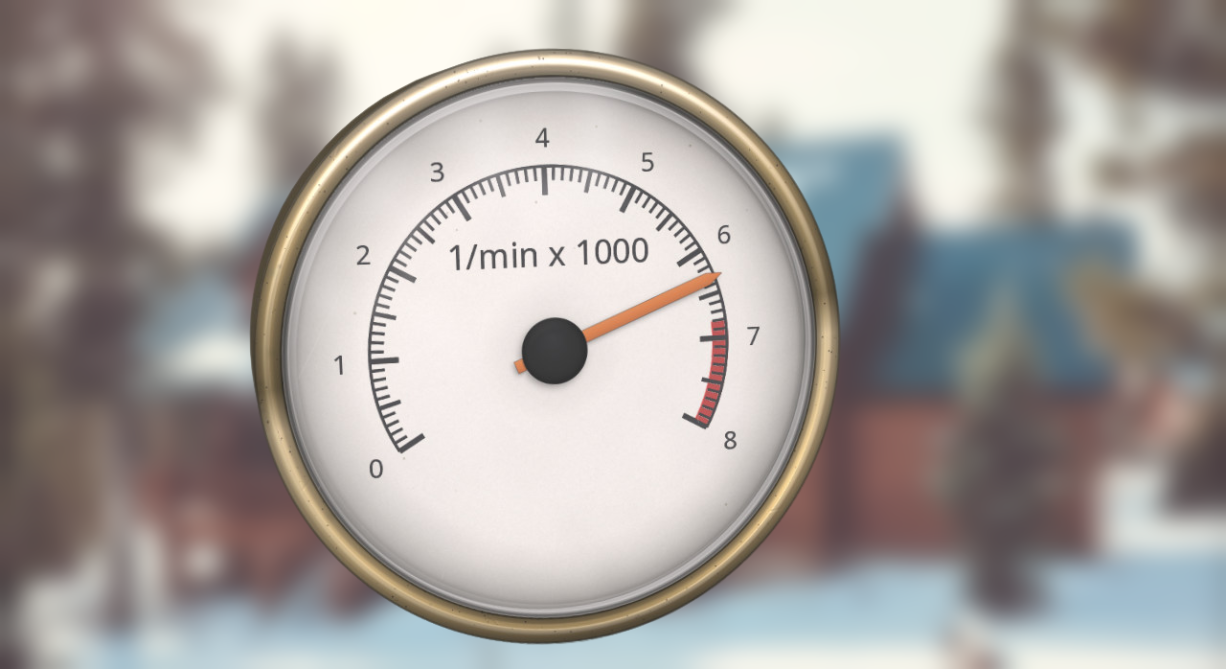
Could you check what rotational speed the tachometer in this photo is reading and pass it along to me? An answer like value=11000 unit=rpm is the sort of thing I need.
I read value=6300 unit=rpm
